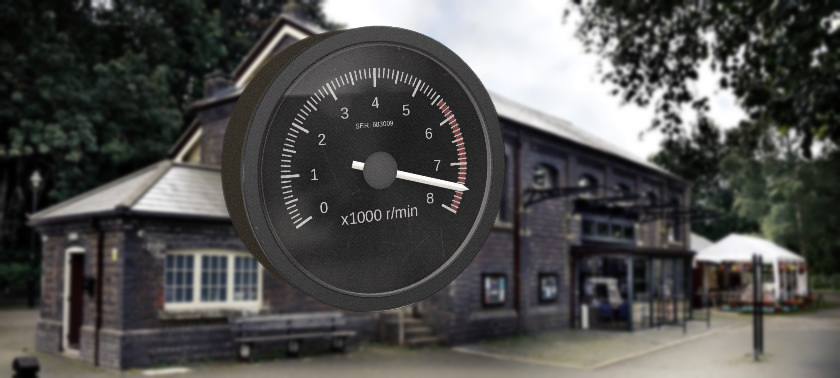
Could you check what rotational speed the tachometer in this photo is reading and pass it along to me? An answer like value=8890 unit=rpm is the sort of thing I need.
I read value=7500 unit=rpm
